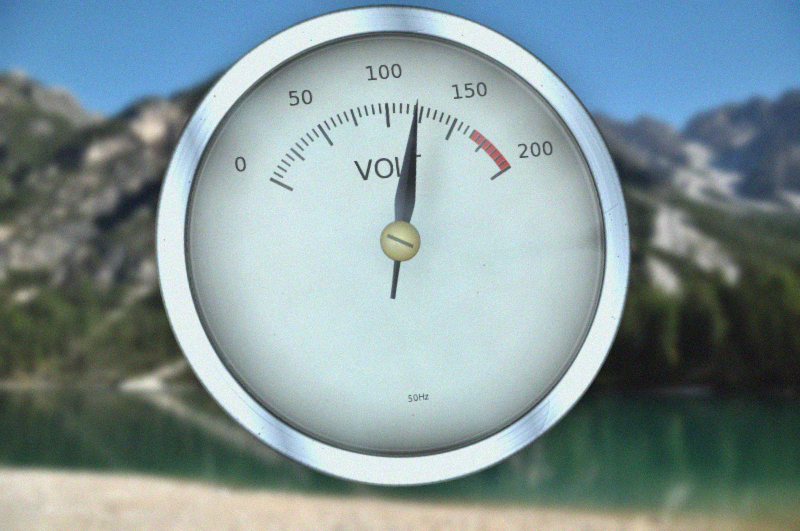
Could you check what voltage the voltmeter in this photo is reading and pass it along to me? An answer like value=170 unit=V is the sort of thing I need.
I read value=120 unit=V
